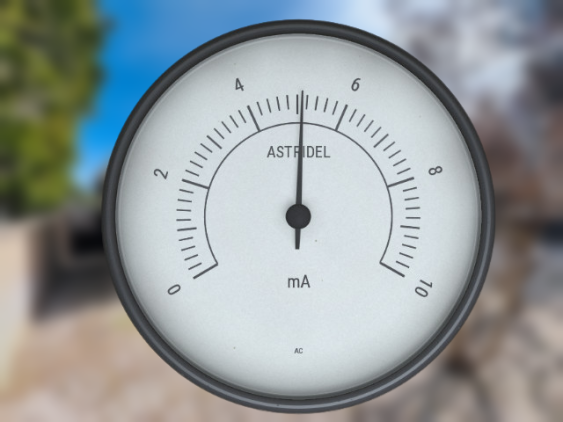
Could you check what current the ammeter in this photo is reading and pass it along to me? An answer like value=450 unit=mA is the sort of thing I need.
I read value=5.1 unit=mA
